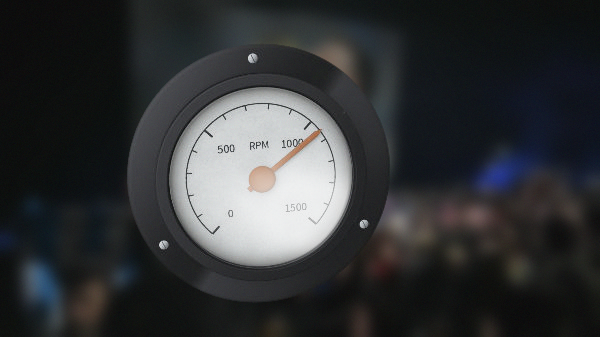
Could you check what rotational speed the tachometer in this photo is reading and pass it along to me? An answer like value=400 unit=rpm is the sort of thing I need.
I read value=1050 unit=rpm
